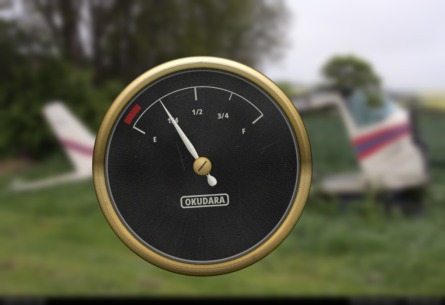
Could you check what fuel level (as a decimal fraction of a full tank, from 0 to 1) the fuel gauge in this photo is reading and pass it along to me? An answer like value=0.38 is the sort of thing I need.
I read value=0.25
